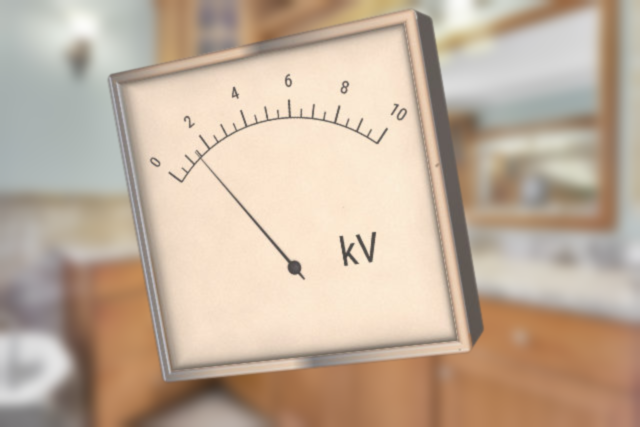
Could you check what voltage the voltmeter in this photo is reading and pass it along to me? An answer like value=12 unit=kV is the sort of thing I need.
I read value=1.5 unit=kV
